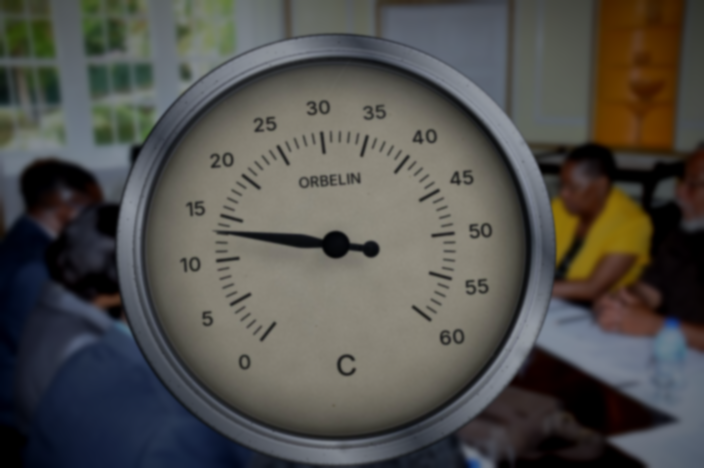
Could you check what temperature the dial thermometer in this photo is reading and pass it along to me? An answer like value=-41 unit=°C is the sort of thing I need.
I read value=13 unit=°C
